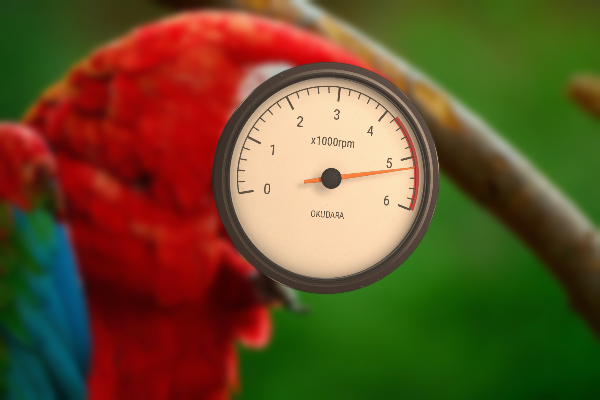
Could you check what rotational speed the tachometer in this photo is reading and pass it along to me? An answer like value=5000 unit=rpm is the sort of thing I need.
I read value=5200 unit=rpm
